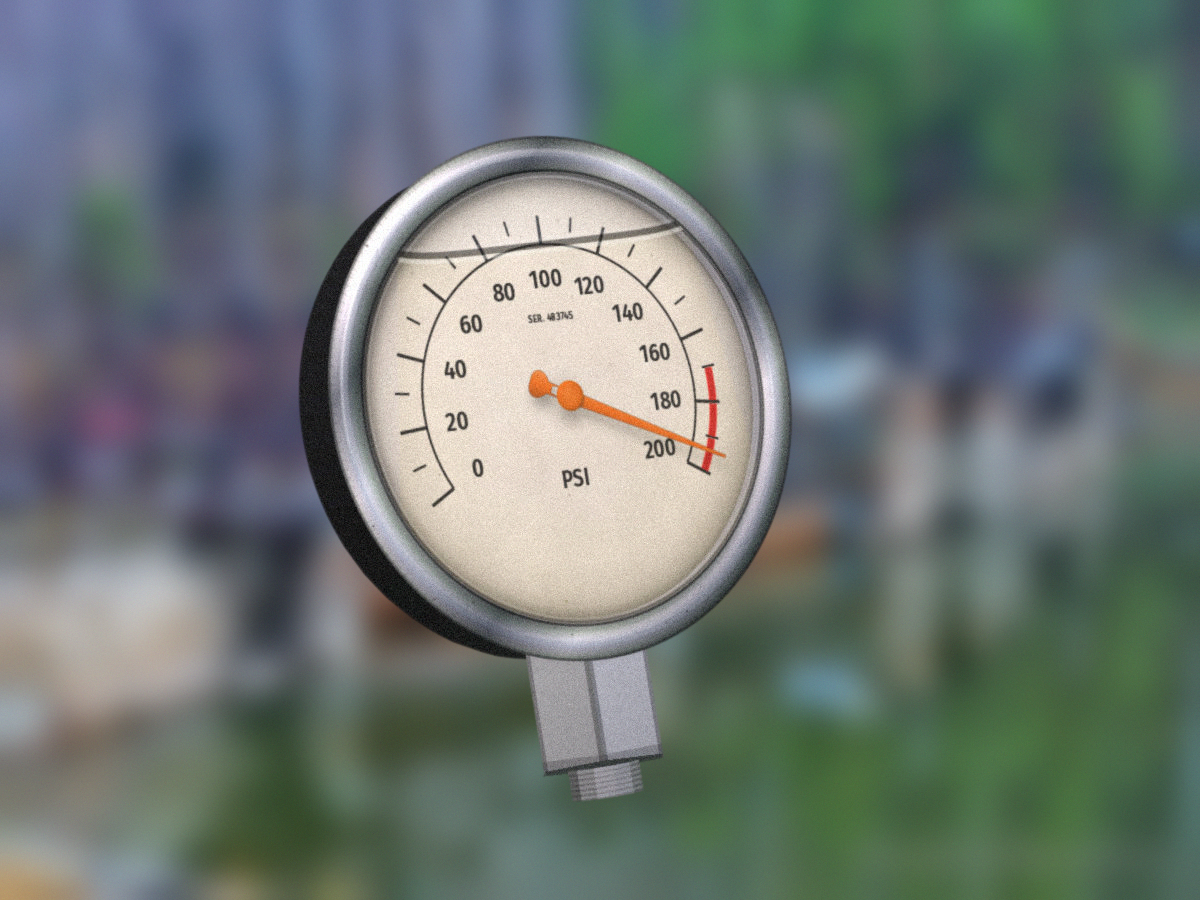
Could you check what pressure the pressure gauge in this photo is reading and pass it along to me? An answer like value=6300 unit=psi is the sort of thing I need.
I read value=195 unit=psi
